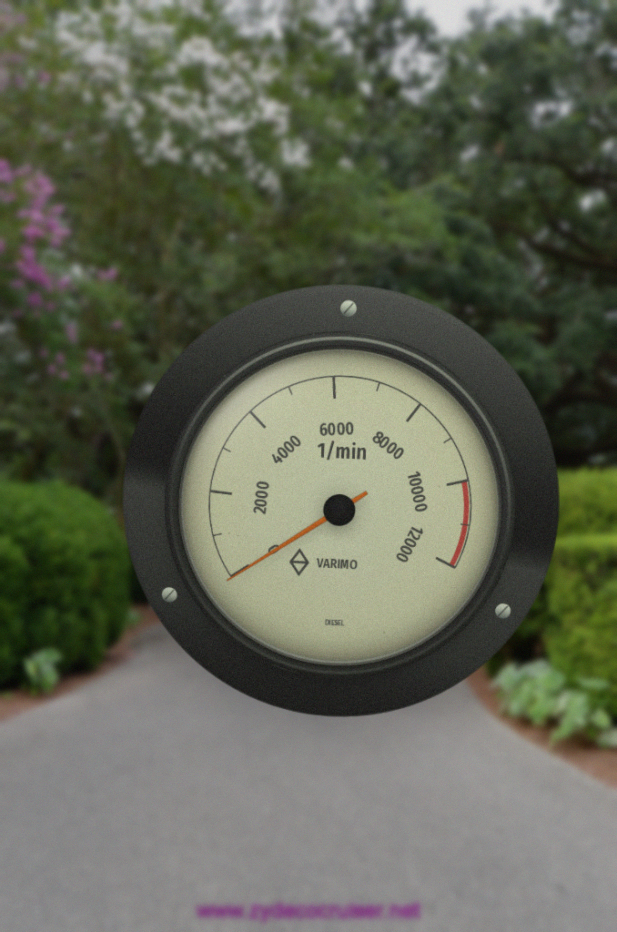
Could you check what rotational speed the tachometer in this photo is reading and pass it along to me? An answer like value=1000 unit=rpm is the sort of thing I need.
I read value=0 unit=rpm
